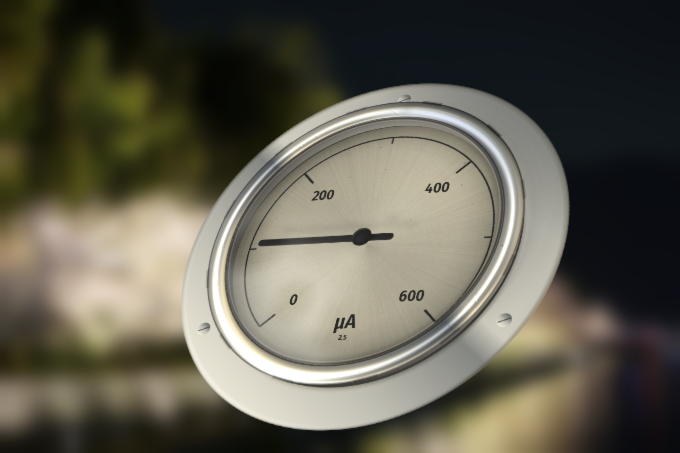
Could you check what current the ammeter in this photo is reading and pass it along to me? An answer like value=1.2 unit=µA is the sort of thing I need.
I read value=100 unit=µA
